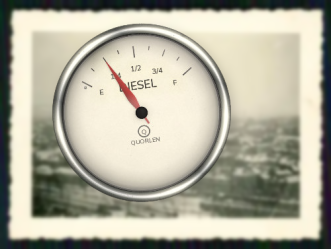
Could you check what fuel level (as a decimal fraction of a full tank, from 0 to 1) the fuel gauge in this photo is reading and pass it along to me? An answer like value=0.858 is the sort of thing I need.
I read value=0.25
